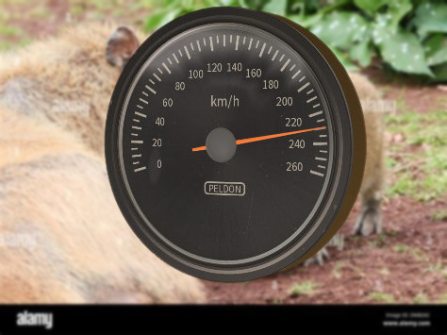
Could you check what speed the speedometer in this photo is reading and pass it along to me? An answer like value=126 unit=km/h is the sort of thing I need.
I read value=230 unit=km/h
